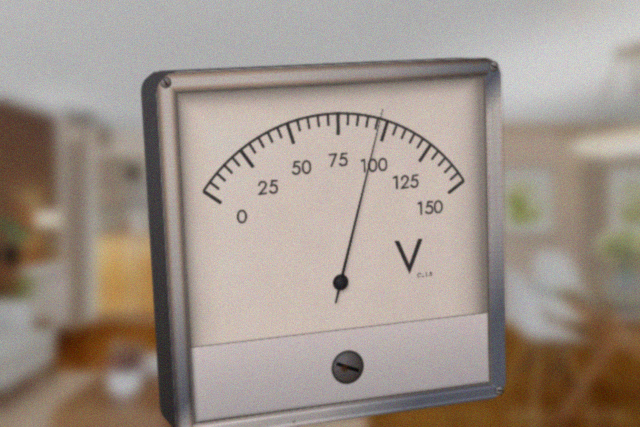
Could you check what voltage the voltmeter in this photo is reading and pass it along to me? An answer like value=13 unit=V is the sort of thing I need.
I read value=95 unit=V
